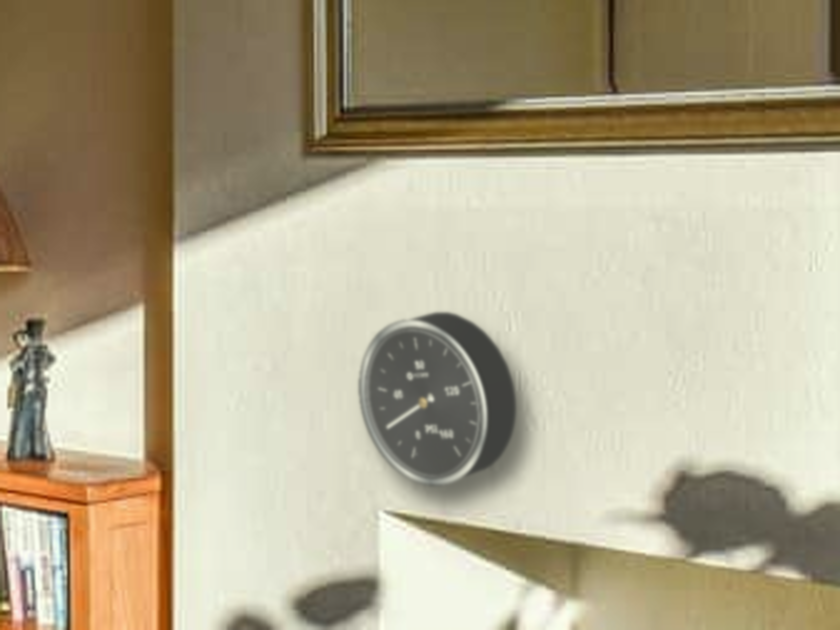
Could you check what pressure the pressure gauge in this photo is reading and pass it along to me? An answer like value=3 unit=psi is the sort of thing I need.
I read value=20 unit=psi
